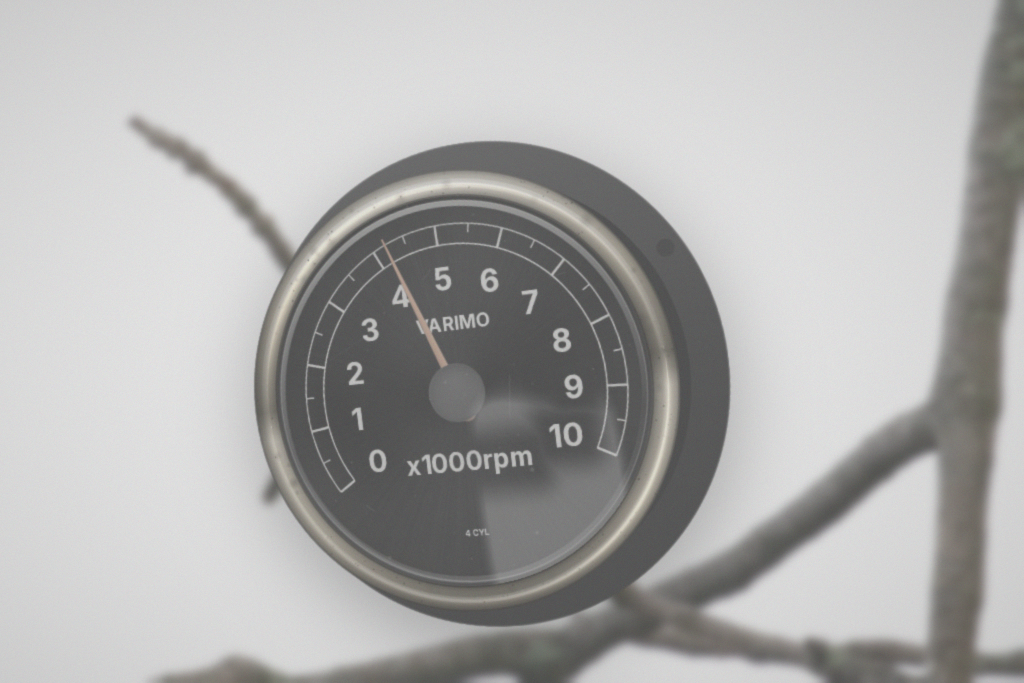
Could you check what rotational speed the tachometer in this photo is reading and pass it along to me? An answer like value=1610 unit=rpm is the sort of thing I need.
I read value=4250 unit=rpm
